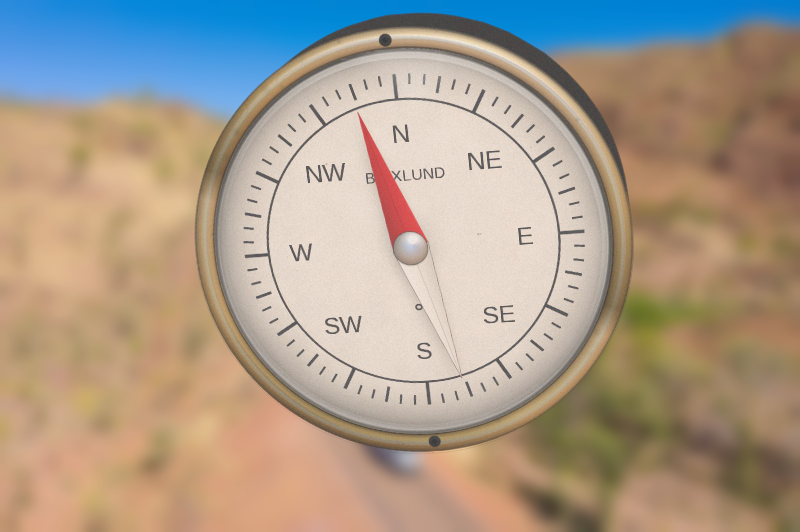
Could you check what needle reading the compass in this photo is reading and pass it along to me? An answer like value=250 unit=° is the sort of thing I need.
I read value=345 unit=°
